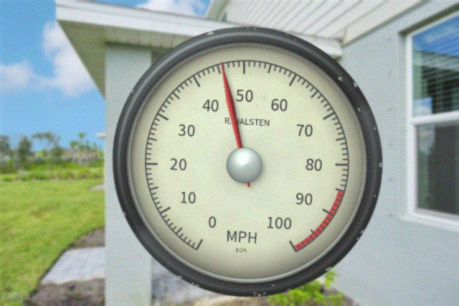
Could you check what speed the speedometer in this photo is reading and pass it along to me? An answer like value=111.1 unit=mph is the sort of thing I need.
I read value=46 unit=mph
